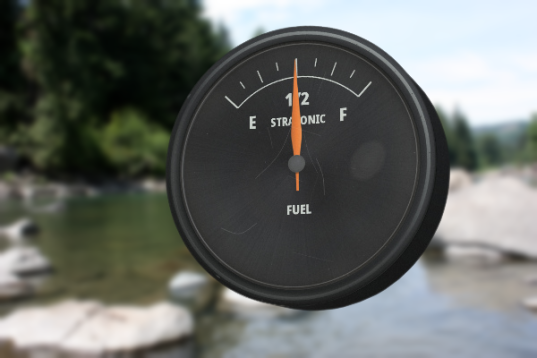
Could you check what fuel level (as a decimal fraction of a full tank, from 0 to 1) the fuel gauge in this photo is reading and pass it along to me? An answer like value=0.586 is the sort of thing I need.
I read value=0.5
